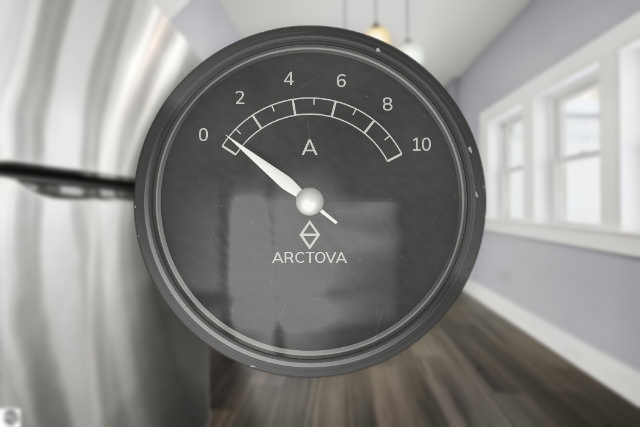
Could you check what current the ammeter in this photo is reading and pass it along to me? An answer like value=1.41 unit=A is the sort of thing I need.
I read value=0.5 unit=A
